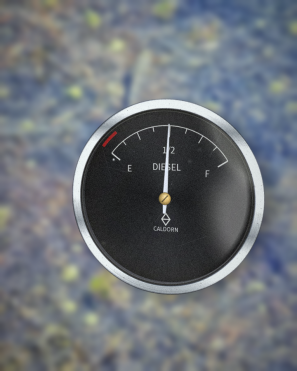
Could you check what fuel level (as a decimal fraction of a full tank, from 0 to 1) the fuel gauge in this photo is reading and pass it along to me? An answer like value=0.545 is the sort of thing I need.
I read value=0.5
